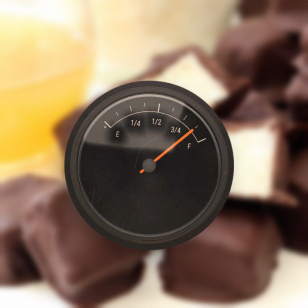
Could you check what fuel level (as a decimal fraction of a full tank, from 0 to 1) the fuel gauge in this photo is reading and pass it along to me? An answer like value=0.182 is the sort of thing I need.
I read value=0.875
